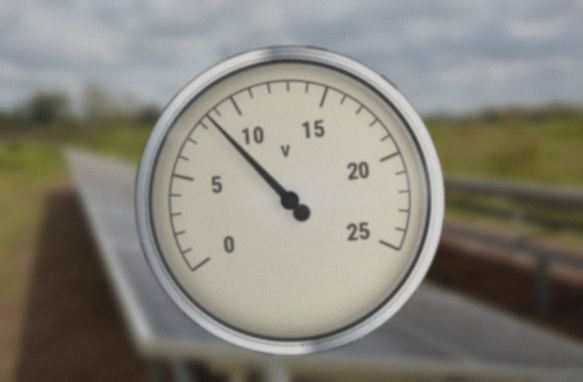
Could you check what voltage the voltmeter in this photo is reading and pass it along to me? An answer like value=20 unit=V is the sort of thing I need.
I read value=8.5 unit=V
